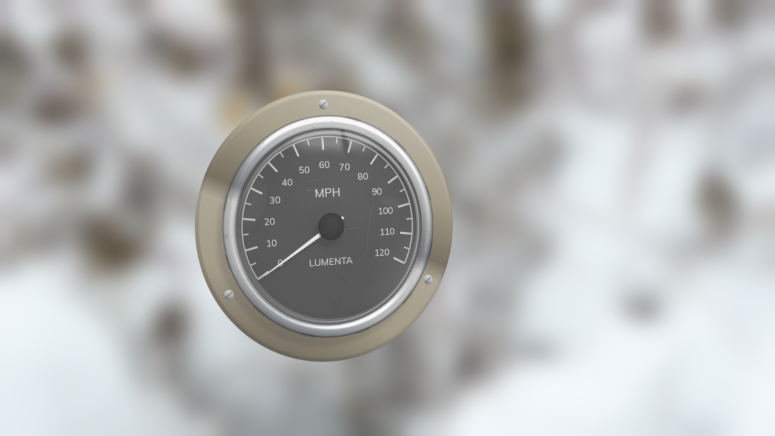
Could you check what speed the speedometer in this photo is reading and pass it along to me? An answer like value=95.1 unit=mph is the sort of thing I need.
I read value=0 unit=mph
